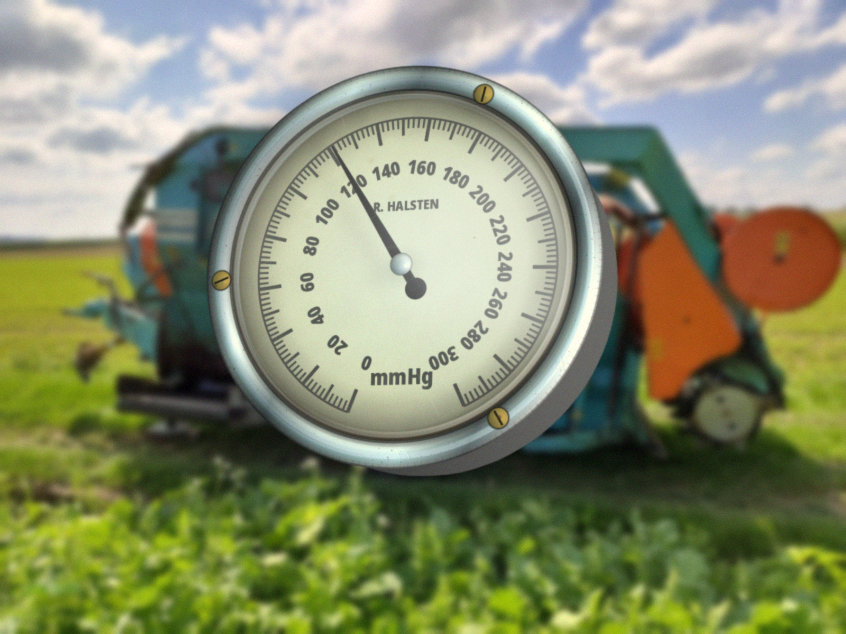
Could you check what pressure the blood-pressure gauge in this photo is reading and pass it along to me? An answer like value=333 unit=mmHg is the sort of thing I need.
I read value=122 unit=mmHg
